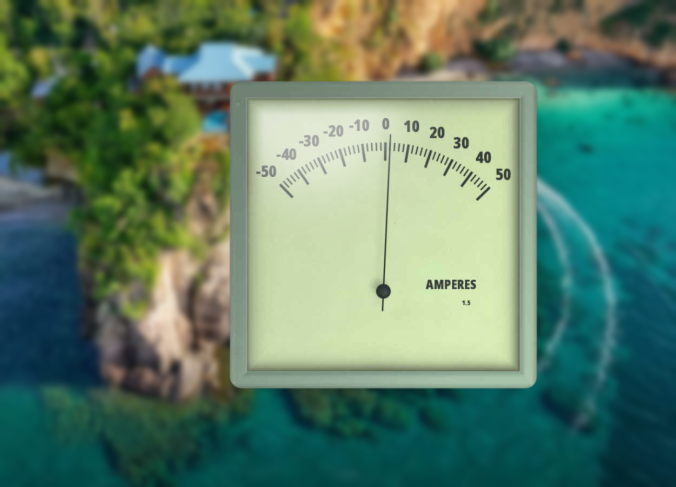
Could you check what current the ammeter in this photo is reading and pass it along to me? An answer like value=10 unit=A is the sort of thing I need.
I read value=2 unit=A
